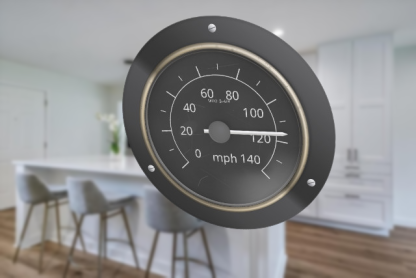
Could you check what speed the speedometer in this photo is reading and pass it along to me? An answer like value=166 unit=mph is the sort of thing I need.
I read value=115 unit=mph
